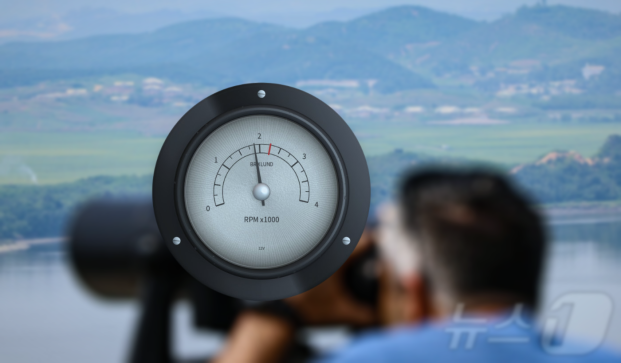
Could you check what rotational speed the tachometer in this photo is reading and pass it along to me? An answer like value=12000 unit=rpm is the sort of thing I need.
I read value=1875 unit=rpm
